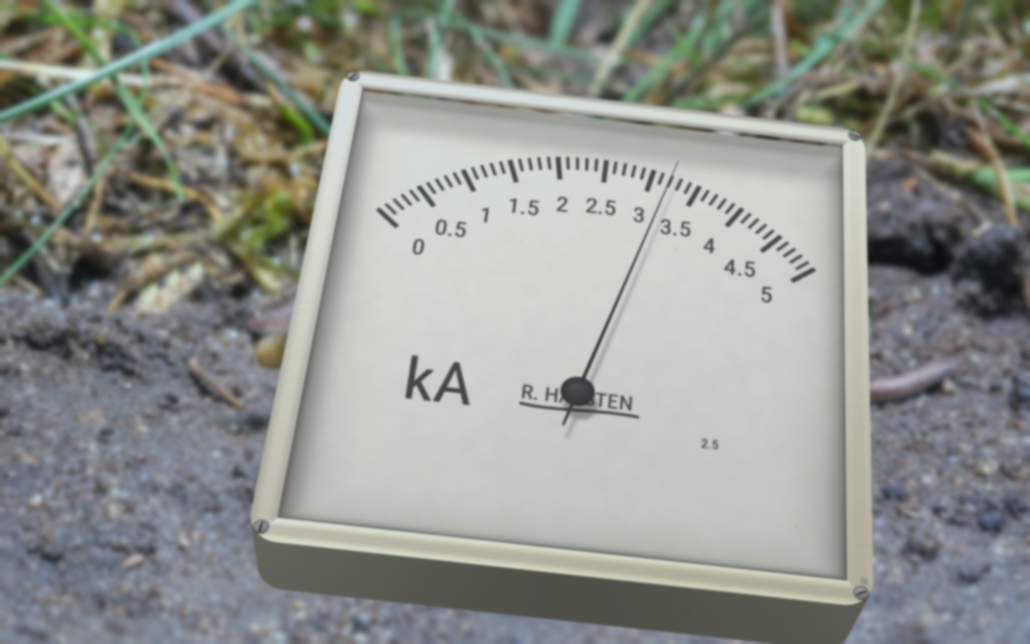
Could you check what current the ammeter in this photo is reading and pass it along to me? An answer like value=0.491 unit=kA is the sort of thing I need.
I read value=3.2 unit=kA
